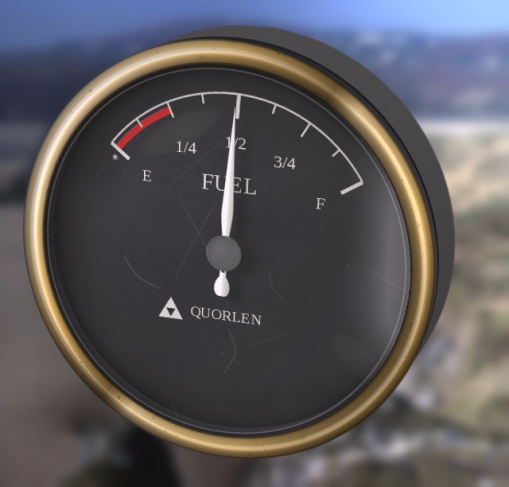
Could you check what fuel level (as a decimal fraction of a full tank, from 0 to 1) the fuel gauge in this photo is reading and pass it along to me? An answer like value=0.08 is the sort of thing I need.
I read value=0.5
